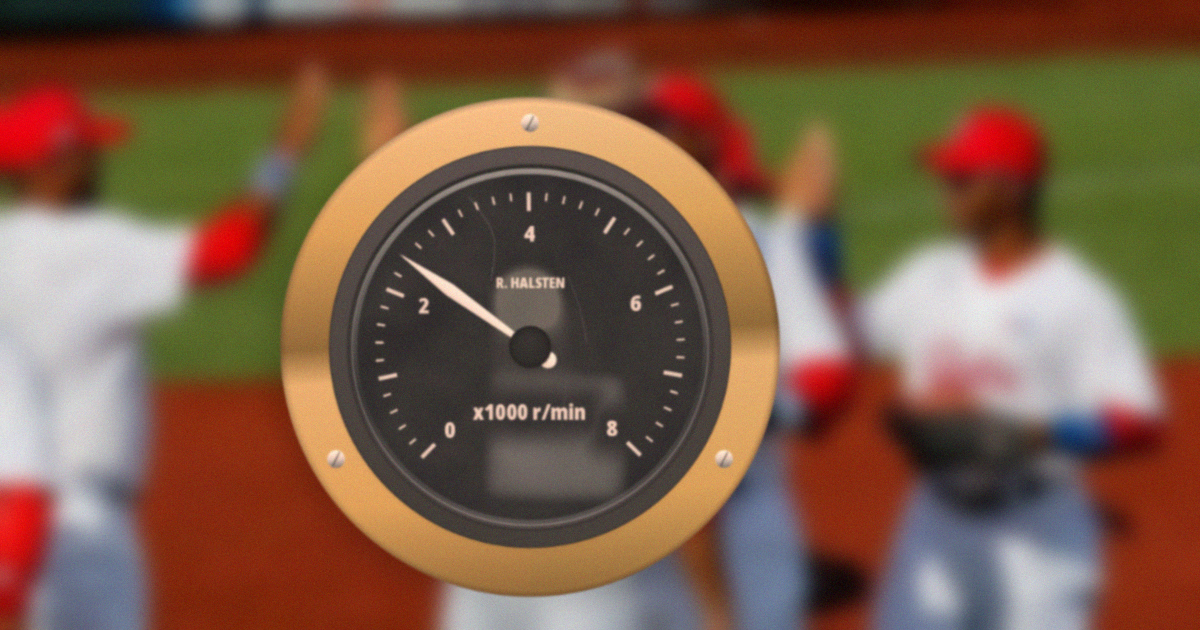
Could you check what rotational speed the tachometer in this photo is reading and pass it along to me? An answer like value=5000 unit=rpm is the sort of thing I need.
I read value=2400 unit=rpm
